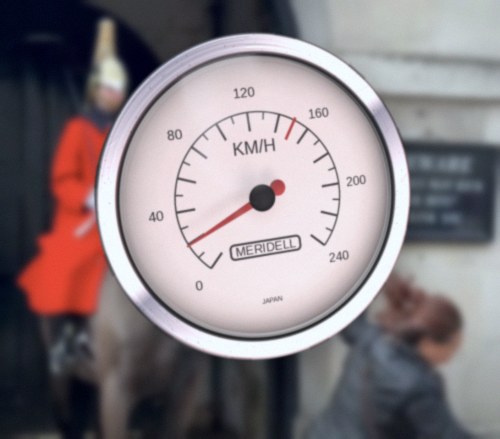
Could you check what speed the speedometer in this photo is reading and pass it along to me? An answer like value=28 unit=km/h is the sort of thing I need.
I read value=20 unit=km/h
